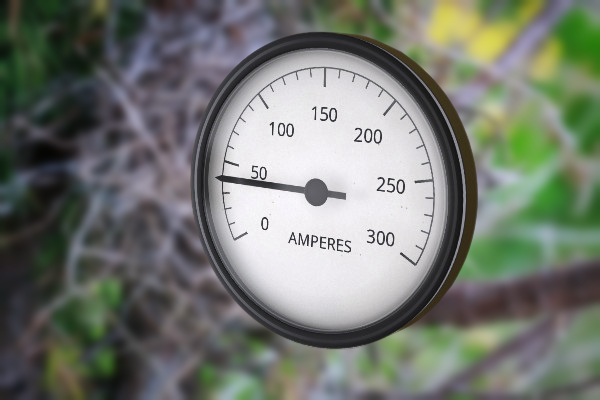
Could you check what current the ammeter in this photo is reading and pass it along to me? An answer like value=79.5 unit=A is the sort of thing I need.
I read value=40 unit=A
